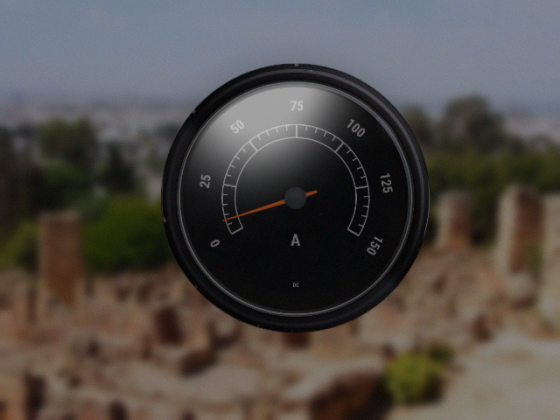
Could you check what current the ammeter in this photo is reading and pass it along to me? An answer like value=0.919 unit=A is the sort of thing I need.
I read value=7.5 unit=A
